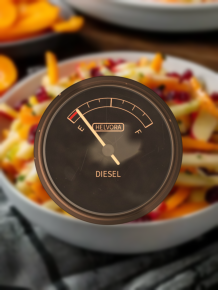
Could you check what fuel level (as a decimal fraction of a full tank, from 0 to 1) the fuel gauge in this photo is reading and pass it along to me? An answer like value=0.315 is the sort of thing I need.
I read value=0.125
